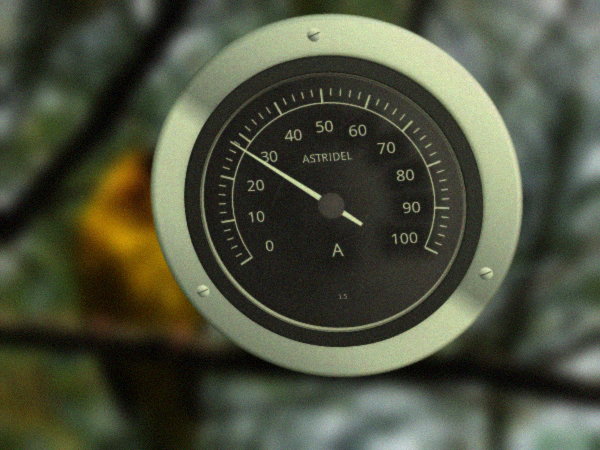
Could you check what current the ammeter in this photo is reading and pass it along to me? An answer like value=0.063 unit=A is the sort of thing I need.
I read value=28 unit=A
